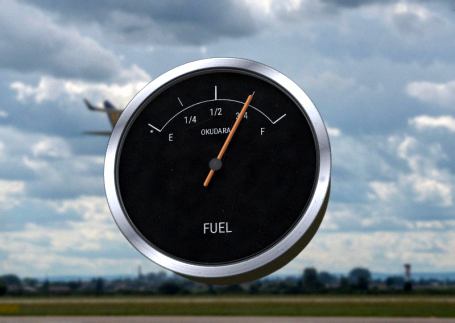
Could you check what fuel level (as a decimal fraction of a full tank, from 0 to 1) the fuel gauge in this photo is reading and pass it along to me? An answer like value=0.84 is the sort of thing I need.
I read value=0.75
